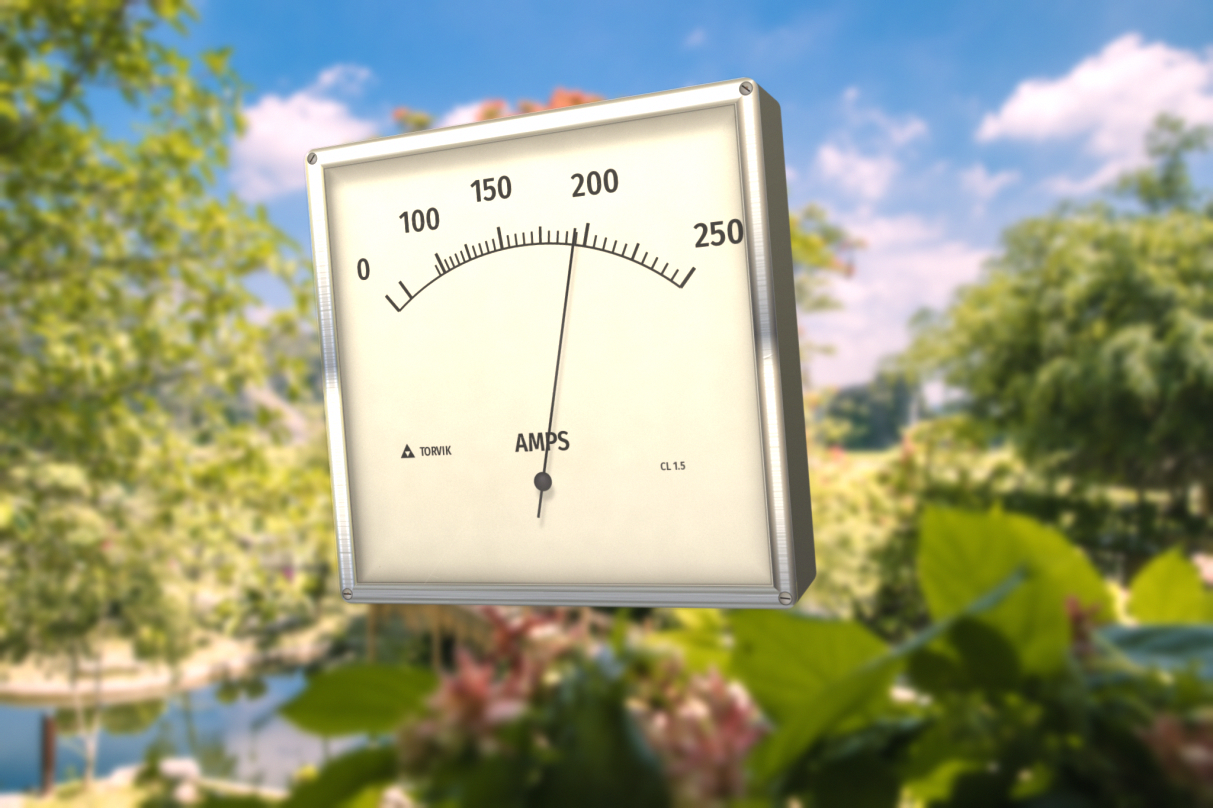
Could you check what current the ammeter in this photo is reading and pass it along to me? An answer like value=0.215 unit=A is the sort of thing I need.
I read value=195 unit=A
